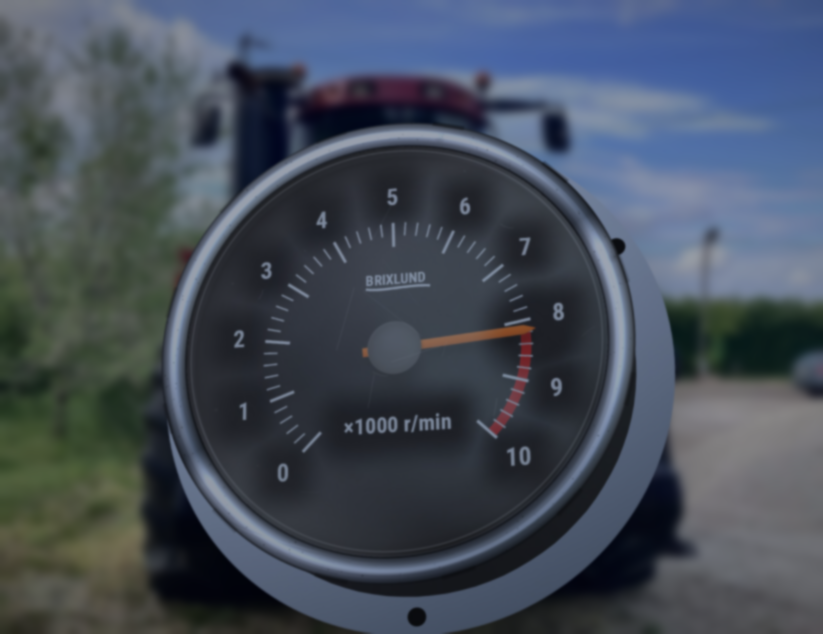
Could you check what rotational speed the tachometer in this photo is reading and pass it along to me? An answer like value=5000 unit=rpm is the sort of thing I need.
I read value=8200 unit=rpm
